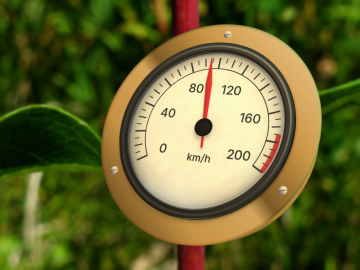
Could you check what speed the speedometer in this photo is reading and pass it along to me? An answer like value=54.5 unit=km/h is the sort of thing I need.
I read value=95 unit=km/h
